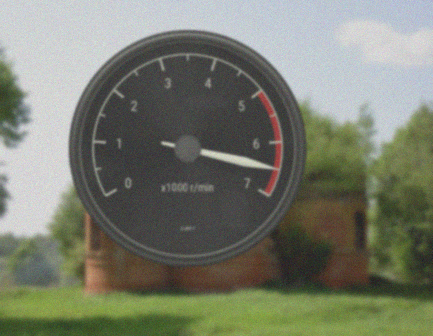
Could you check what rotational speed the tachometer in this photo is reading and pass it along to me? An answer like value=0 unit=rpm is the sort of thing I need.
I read value=6500 unit=rpm
